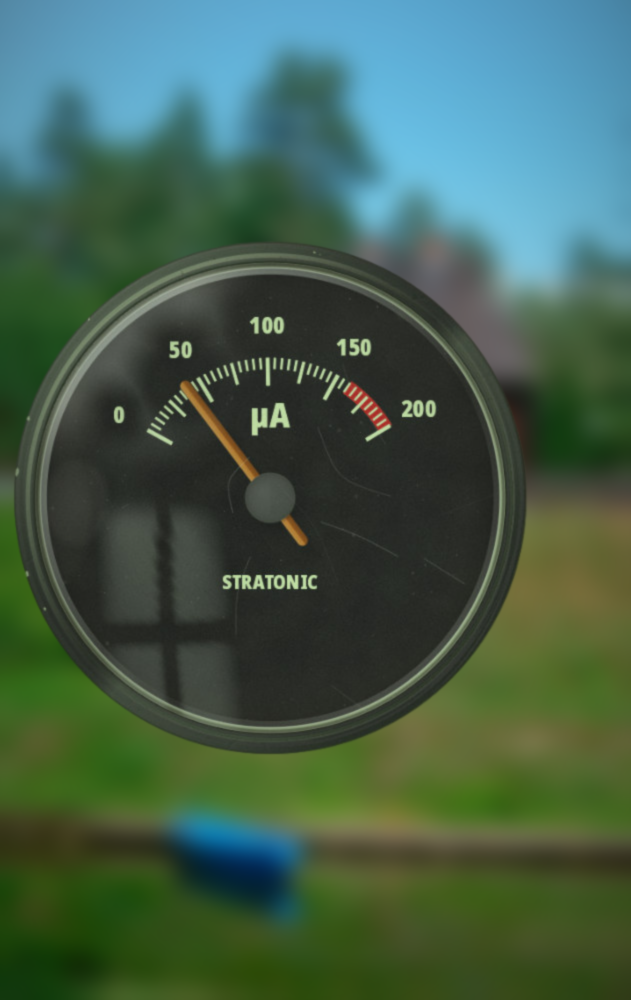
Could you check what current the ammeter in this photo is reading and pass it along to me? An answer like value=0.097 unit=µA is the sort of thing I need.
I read value=40 unit=µA
